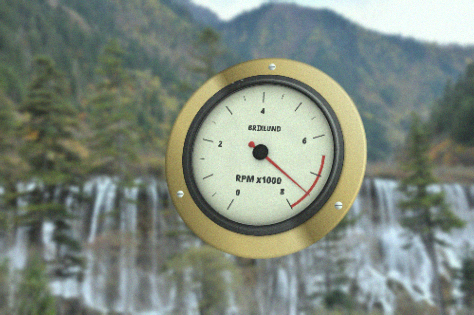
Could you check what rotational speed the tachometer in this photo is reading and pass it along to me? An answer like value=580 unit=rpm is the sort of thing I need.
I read value=7500 unit=rpm
